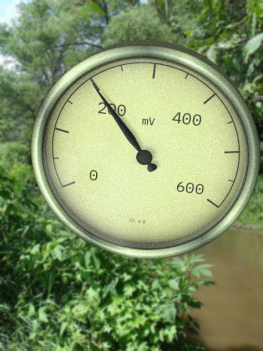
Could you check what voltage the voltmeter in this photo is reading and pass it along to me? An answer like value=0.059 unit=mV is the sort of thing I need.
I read value=200 unit=mV
